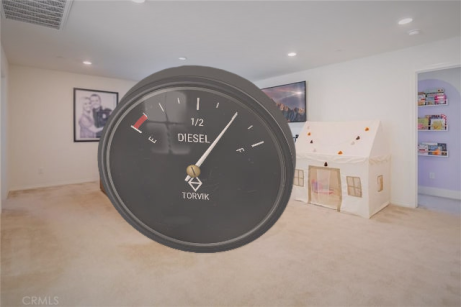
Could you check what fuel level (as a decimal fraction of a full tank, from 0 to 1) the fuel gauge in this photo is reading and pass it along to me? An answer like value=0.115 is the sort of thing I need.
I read value=0.75
